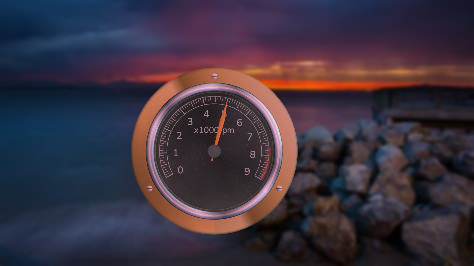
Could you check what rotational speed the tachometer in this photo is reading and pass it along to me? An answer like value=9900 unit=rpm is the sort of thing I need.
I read value=5000 unit=rpm
